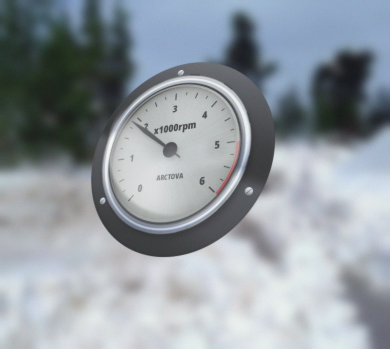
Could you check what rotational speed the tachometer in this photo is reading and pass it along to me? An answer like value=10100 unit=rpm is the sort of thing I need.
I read value=1875 unit=rpm
